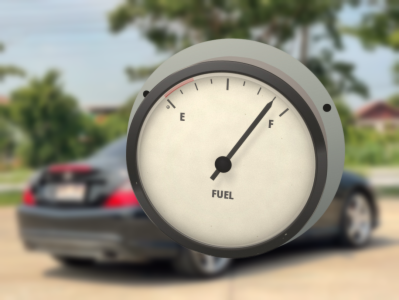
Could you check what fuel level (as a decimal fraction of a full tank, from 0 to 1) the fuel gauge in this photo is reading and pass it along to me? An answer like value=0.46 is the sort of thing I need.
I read value=0.875
